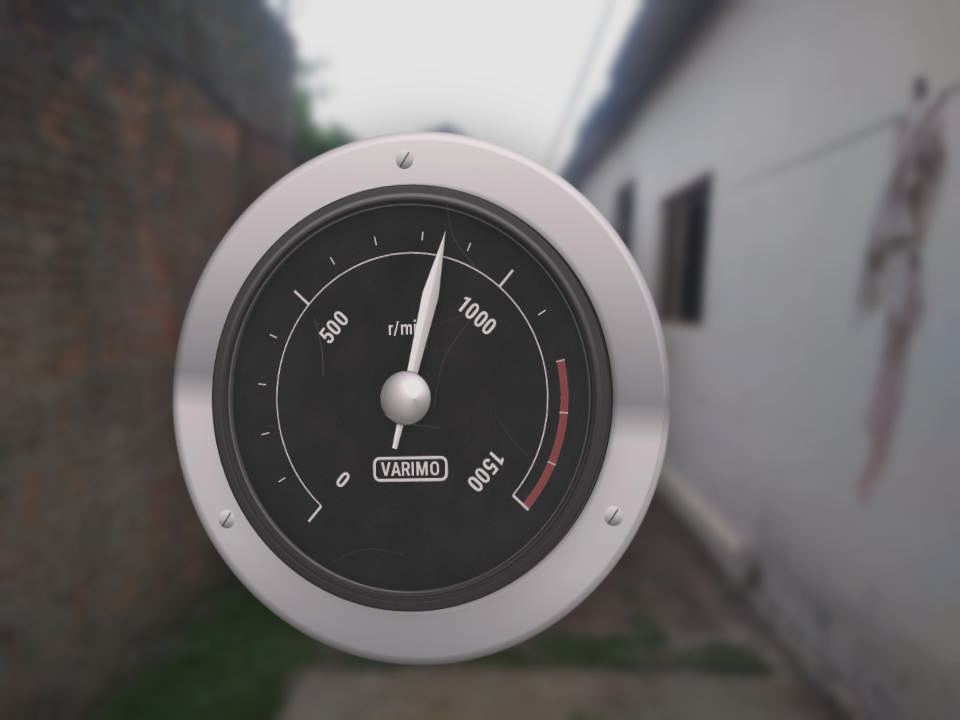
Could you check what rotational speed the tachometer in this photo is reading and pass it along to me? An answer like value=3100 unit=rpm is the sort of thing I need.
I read value=850 unit=rpm
